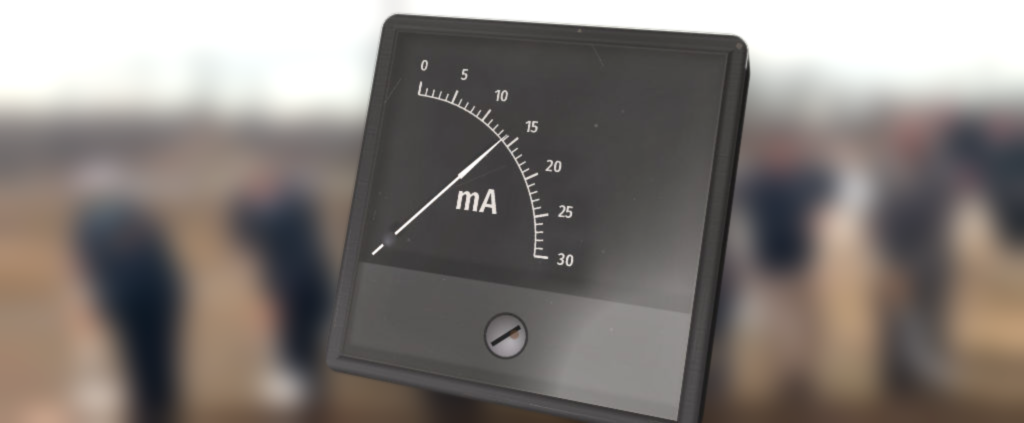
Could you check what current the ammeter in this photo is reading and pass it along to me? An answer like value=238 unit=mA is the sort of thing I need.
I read value=14 unit=mA
